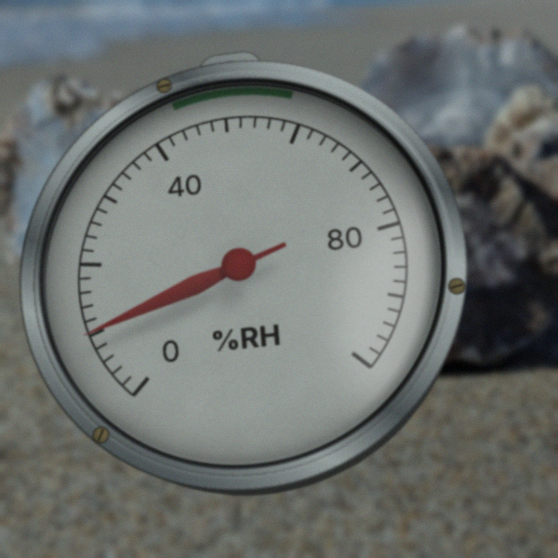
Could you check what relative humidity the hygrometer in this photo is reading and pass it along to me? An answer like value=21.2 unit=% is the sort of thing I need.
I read value=10 unit=%
